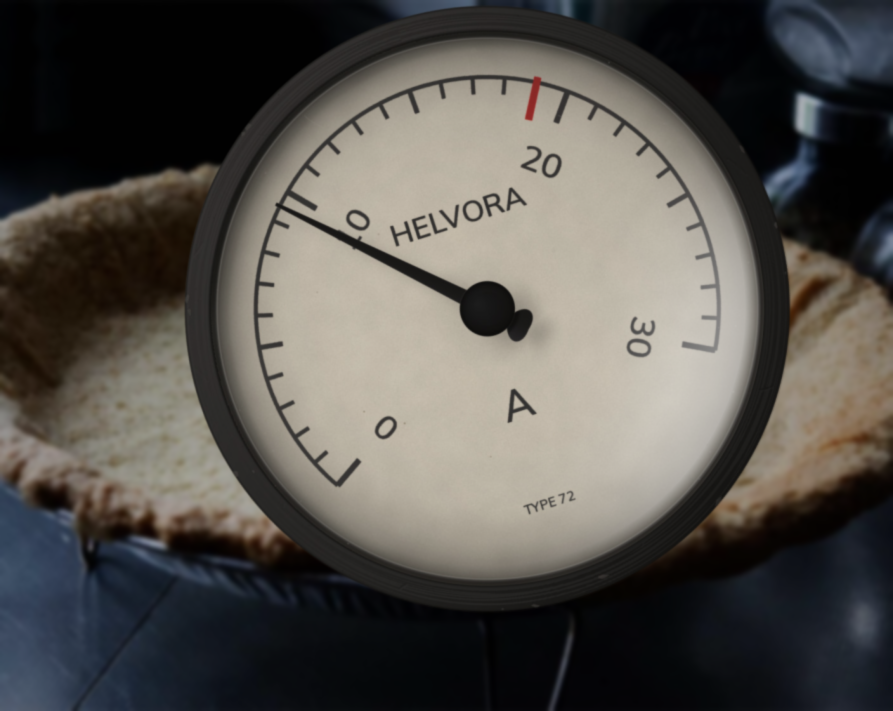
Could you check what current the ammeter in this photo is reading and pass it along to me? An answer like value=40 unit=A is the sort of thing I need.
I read value=9.5 unit=A
